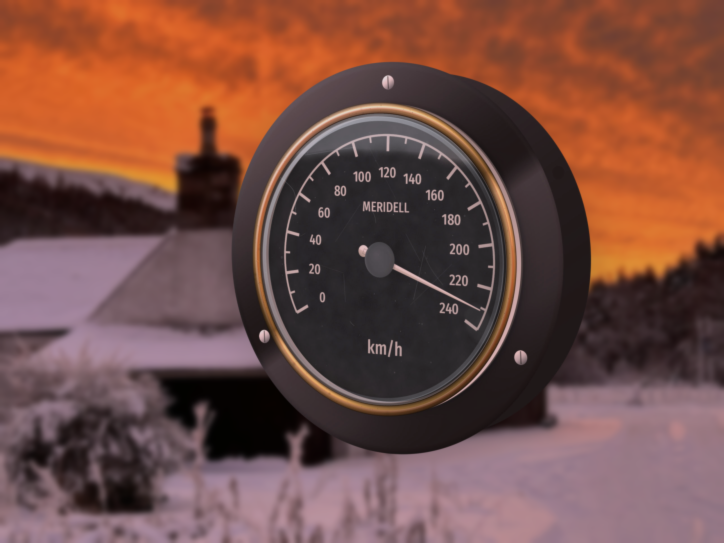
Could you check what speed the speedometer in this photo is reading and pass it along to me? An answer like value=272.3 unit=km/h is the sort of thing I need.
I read value=230 unit=km/h
